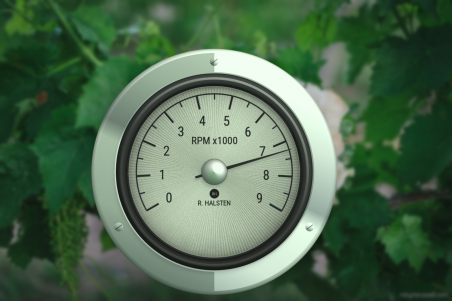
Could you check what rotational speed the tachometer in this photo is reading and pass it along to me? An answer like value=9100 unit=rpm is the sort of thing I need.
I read value=7250 unit=rpm
